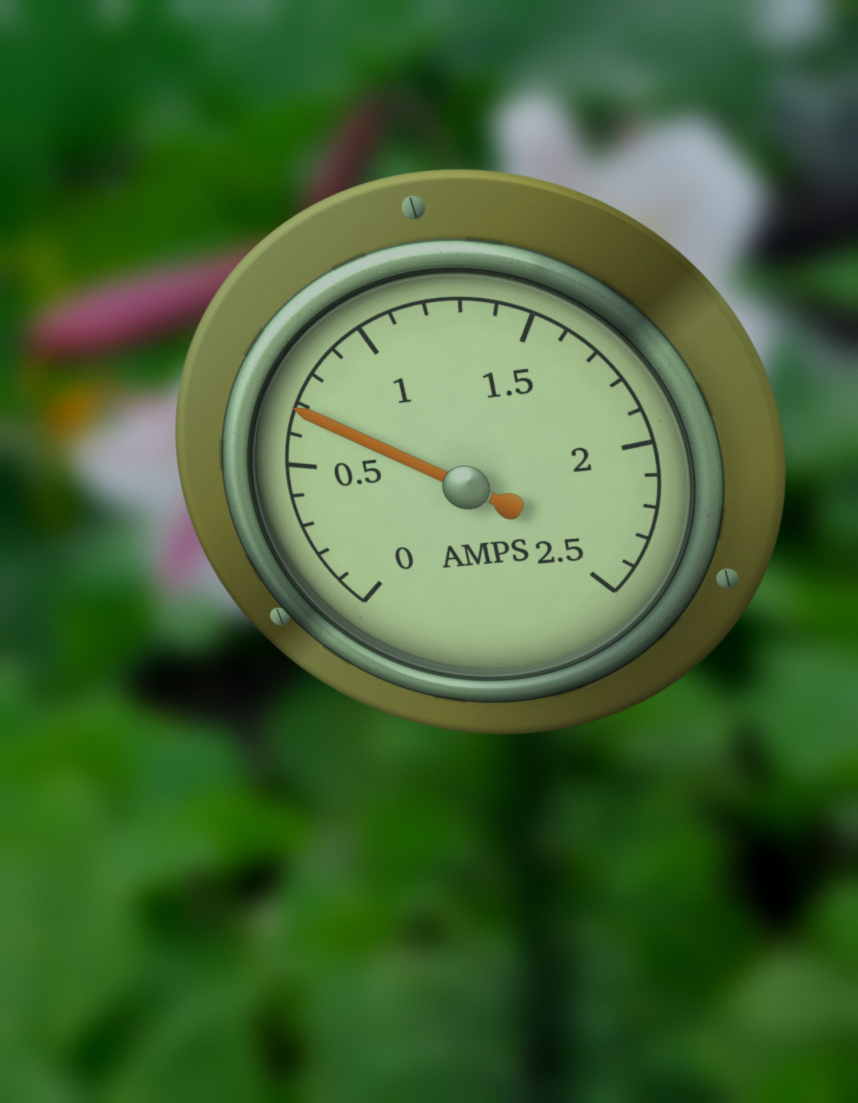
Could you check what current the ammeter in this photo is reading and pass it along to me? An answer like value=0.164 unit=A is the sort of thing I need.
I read value=0.7 unit=A
